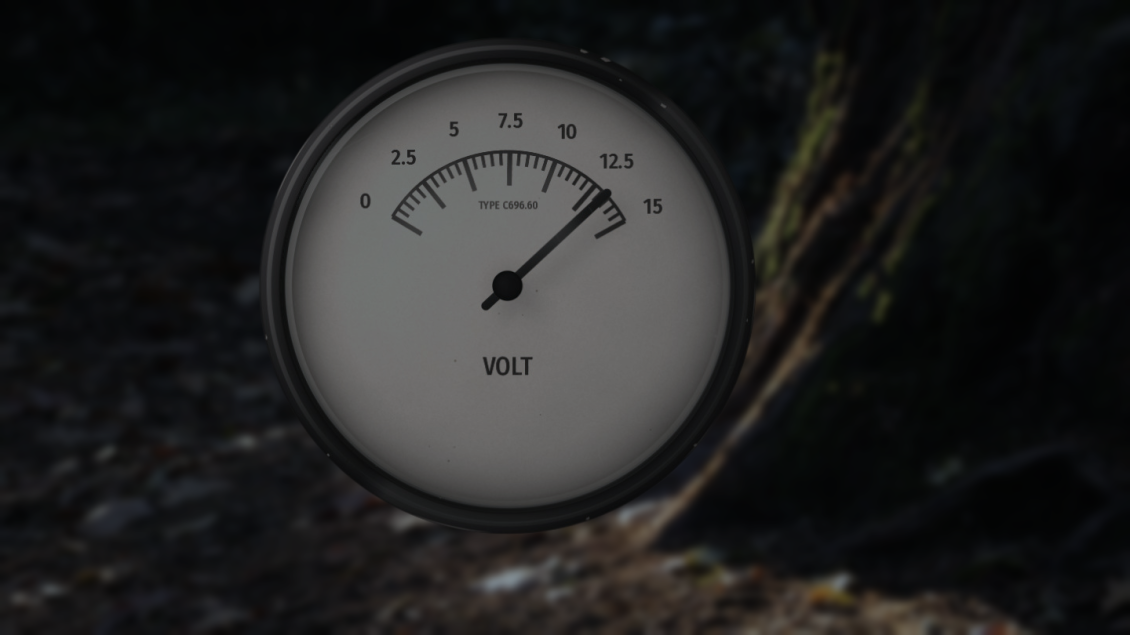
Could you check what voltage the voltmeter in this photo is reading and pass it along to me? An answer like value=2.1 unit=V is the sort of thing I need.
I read value=13.25 unit=V
